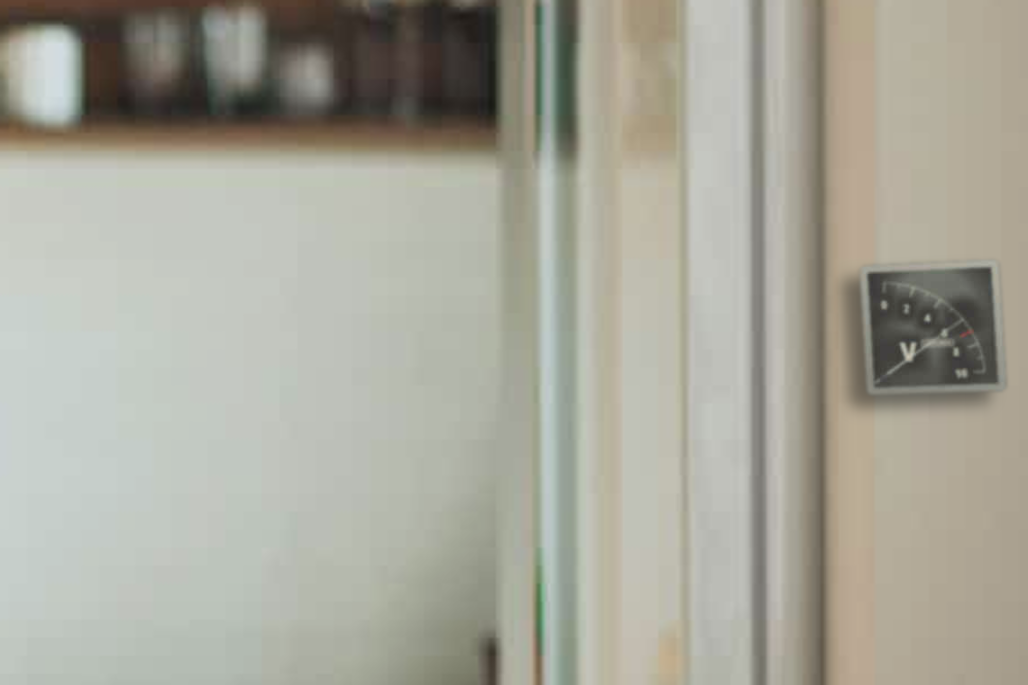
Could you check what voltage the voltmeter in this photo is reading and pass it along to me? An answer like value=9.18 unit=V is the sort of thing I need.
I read value=6 unit=V
